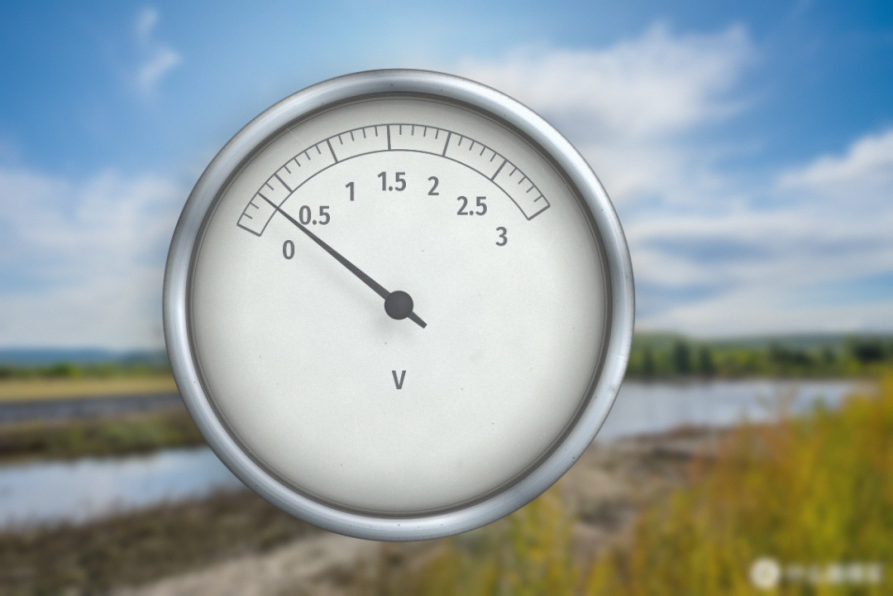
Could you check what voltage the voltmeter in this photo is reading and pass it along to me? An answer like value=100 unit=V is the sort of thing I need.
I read value=0.3 unit=V
